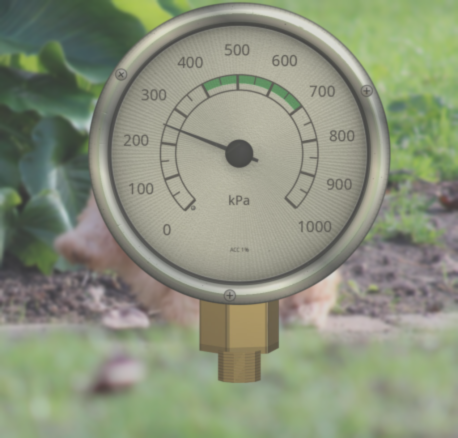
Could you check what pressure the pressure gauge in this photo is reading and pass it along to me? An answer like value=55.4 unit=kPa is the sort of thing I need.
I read value=250 unit=kPa
